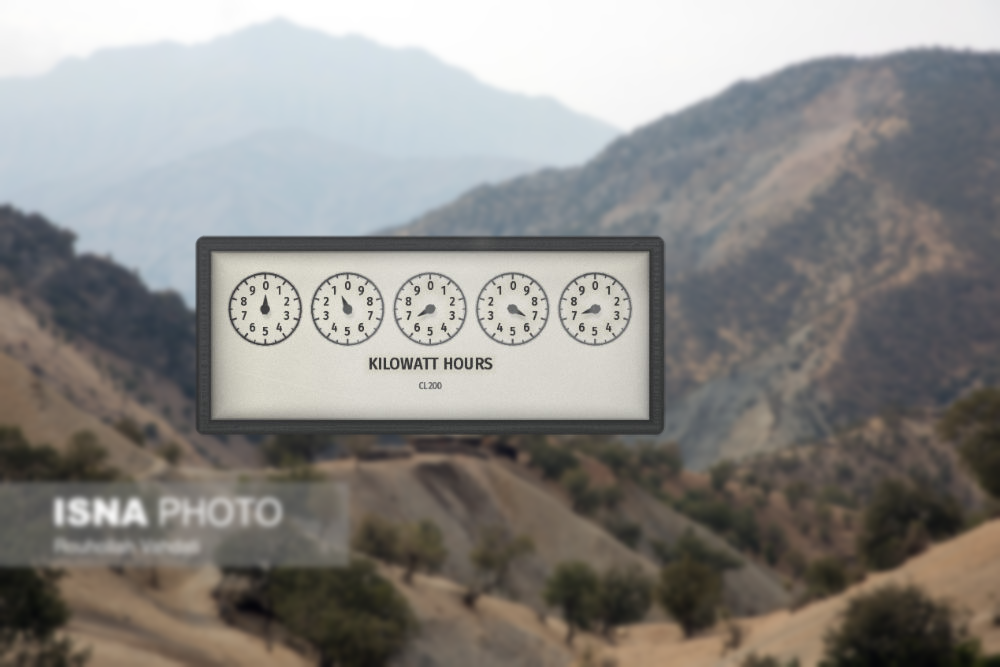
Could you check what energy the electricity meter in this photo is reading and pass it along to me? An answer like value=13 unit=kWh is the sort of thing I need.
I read value=667 unit=kWh
